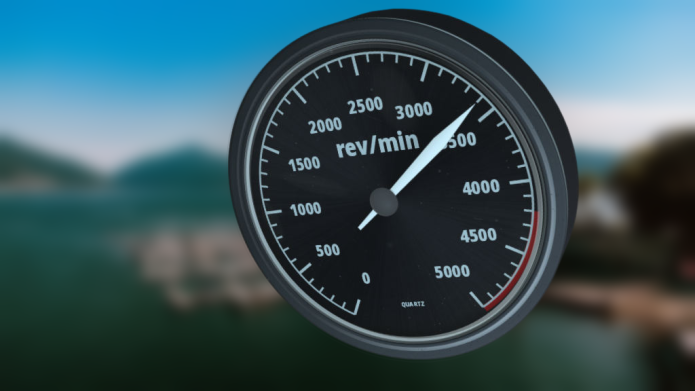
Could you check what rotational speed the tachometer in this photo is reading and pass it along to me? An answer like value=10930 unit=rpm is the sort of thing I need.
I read value=3400 unit=rpm
